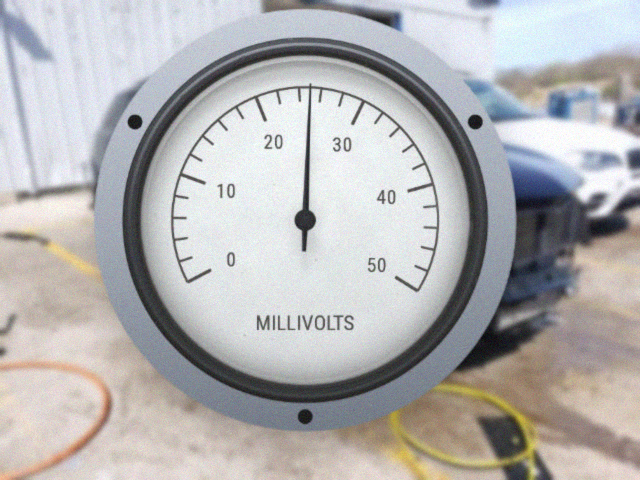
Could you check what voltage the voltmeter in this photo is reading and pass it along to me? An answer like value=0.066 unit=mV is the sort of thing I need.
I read value=25 unit=mV
